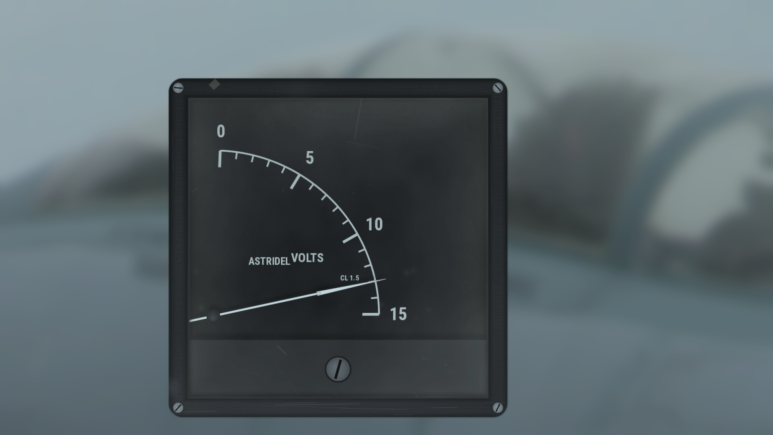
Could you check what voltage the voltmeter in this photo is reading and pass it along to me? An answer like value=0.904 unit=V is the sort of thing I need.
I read value=13 unit=V
